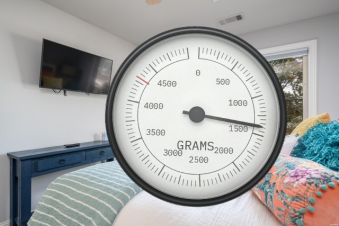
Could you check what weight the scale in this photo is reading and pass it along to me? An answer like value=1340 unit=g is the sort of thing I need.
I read value=1400 unit=g
